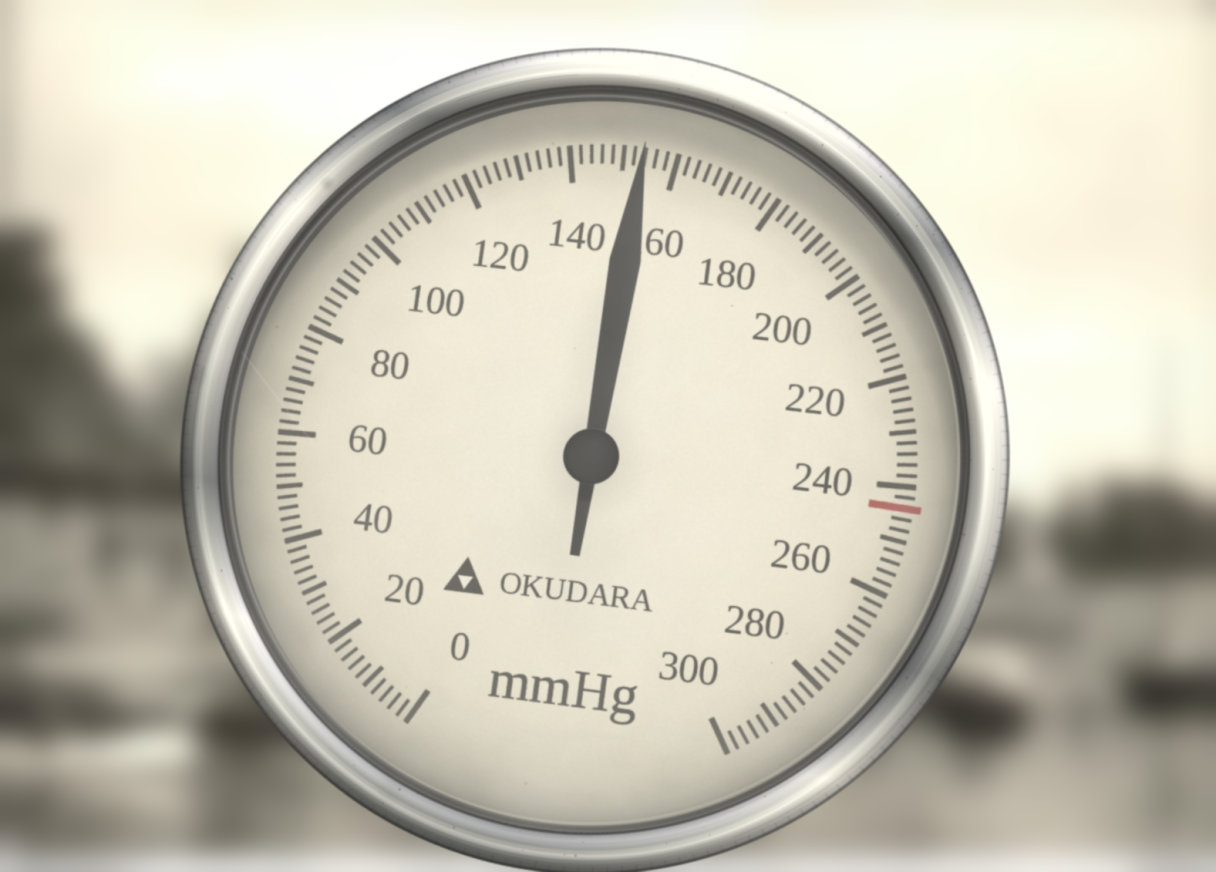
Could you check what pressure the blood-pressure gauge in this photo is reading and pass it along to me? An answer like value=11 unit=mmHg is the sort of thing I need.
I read value=154 unit=mmHg
